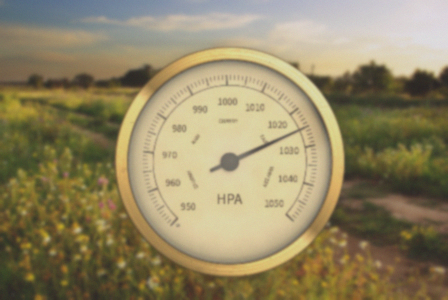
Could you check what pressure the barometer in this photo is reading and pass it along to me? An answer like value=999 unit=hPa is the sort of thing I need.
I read value=1025 unit=hPa
